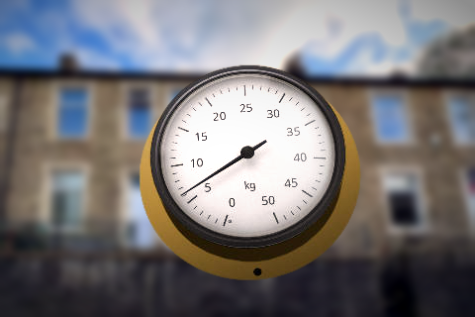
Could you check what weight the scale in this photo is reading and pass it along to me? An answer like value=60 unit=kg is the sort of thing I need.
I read value=6 unit=kg
